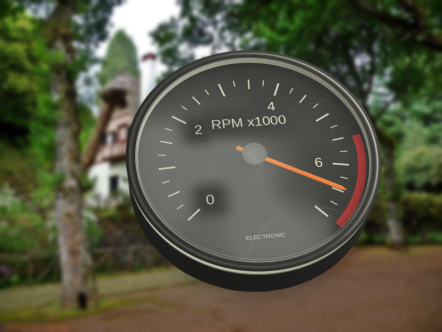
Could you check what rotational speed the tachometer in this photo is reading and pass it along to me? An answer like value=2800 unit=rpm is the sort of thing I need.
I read value=6500 unit=rpm
